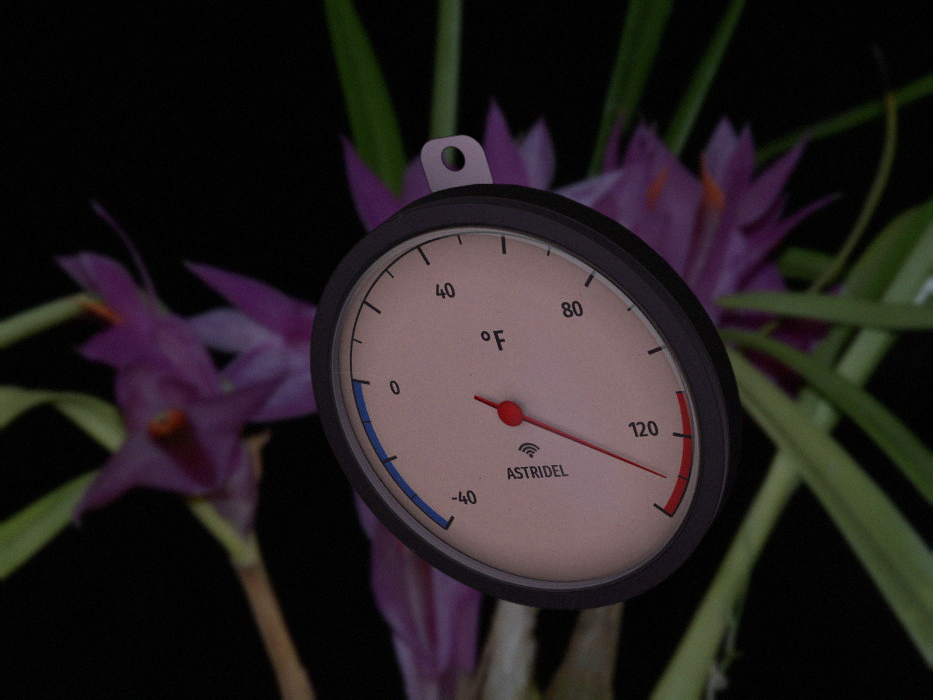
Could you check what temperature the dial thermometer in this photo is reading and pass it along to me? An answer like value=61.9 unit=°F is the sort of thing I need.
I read value=130 unit=°F
